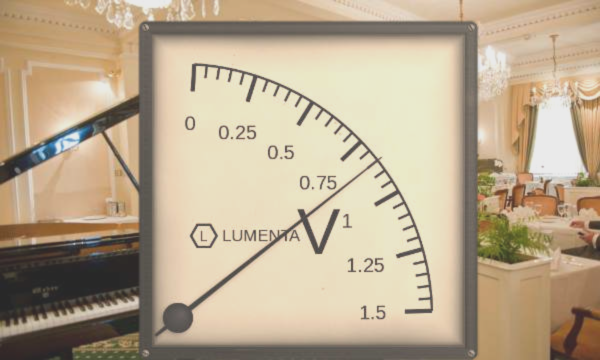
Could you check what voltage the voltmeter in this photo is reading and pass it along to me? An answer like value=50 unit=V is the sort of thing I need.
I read value=0.85 unit=V
